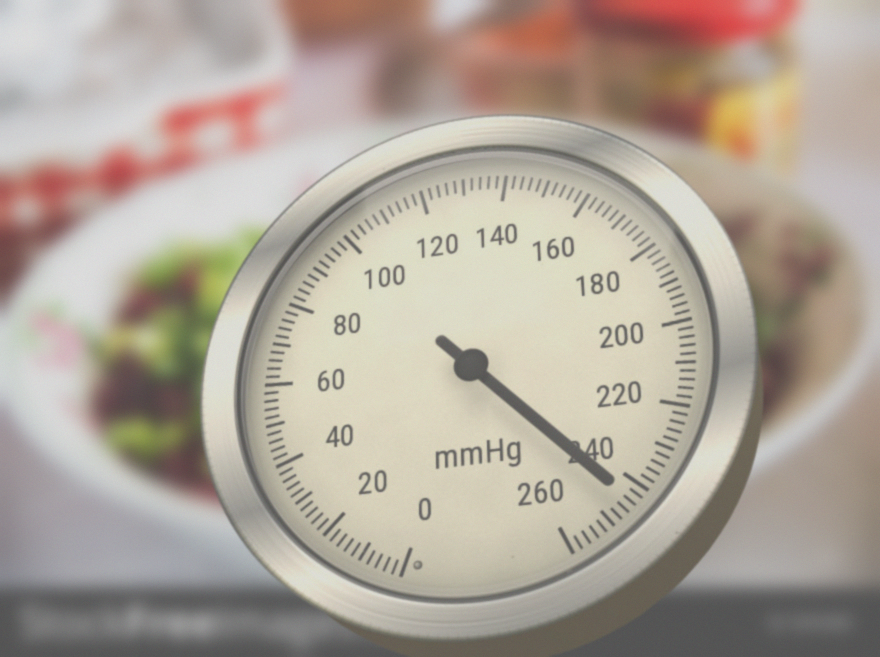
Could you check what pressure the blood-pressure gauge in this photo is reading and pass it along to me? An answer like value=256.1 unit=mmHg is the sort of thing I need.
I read value=244 unit=mmHg
